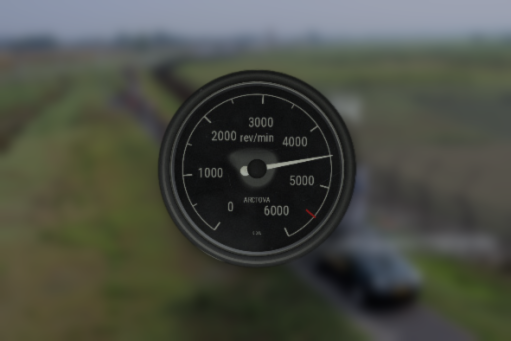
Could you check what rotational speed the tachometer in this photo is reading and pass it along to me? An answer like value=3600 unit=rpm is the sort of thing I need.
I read value=4500 unit=rpm
